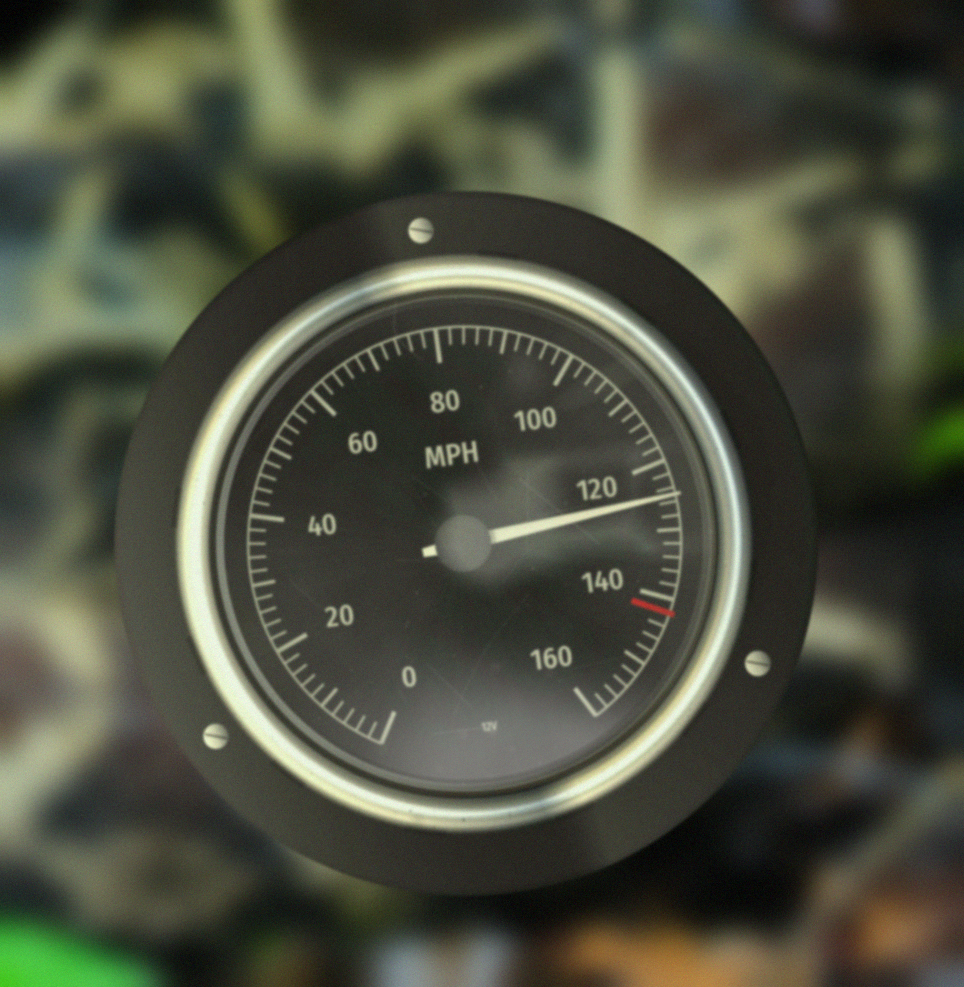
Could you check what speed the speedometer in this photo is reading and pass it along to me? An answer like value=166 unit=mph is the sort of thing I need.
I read value=125 unit=mph
